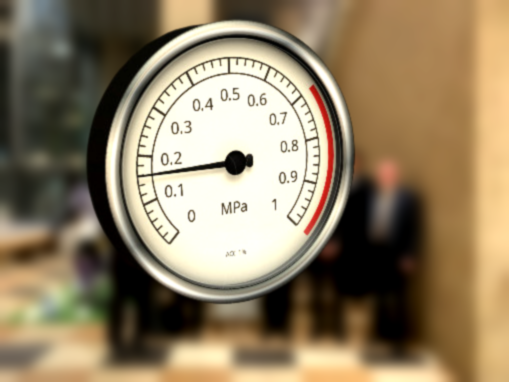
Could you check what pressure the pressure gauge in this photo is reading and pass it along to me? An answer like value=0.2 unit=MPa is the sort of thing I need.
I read value=0.16 unit=MPa
